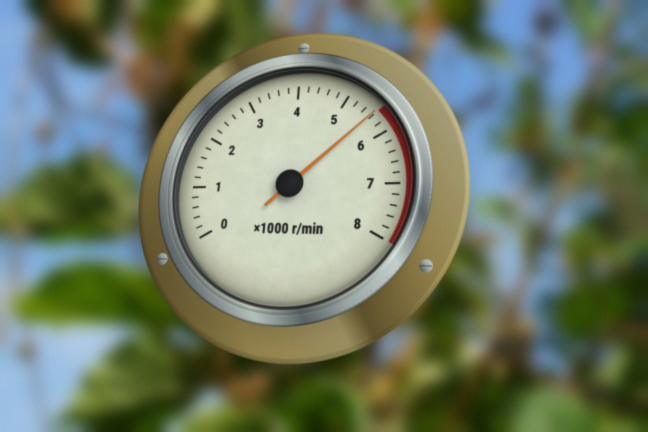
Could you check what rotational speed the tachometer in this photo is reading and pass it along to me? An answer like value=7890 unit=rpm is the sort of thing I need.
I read value=5600 unit=rpm
